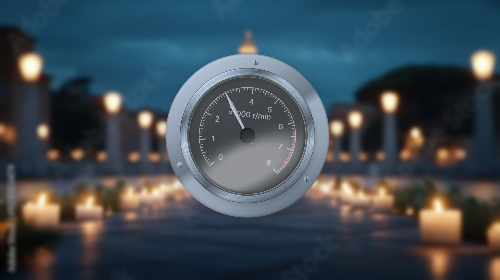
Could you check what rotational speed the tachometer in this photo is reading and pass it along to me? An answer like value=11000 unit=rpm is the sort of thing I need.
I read value=3000 unit=rpm
